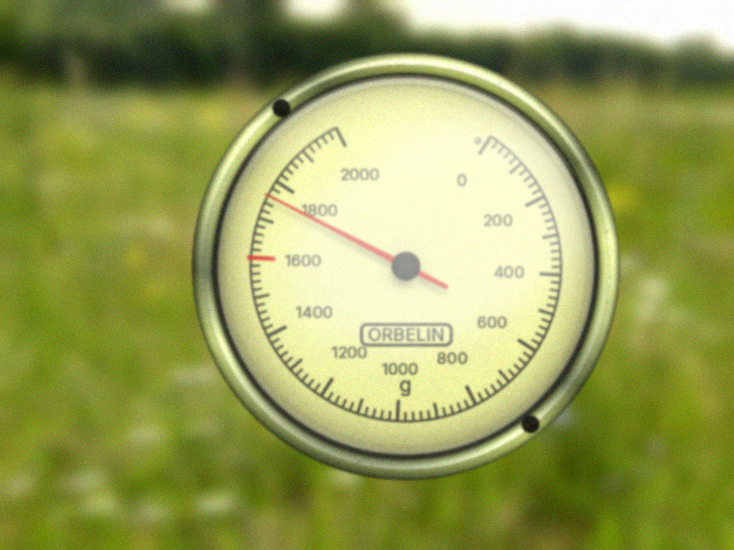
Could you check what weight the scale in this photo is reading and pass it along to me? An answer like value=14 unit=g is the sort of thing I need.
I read value=1760 unit=g
